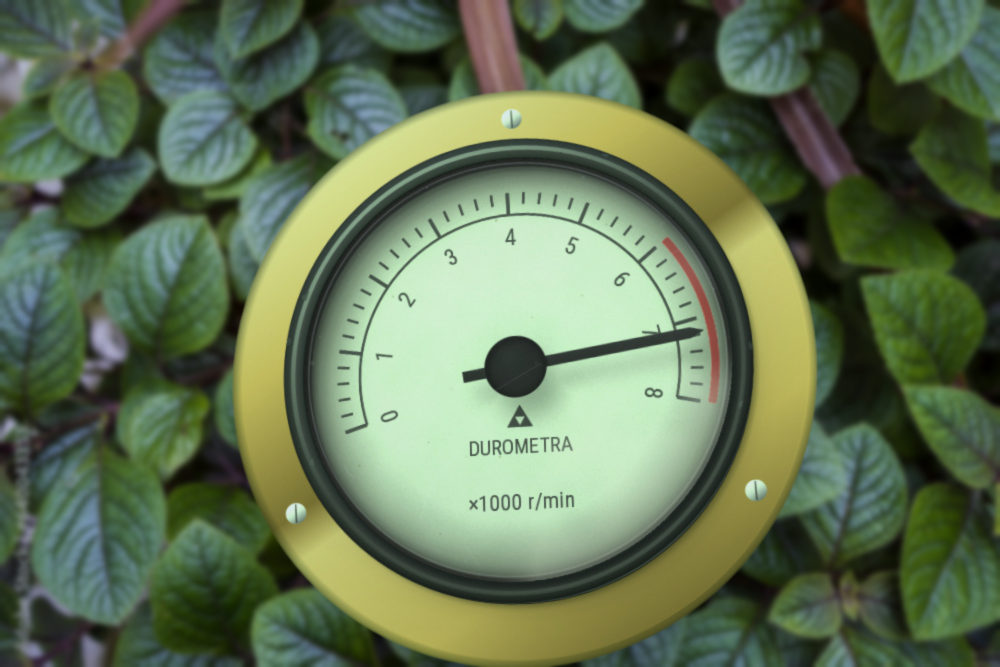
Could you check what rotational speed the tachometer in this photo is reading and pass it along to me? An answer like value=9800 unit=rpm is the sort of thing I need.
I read value=7200 unit=rpm
